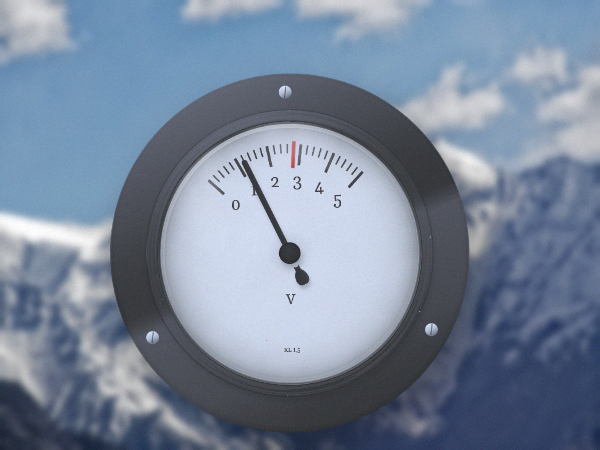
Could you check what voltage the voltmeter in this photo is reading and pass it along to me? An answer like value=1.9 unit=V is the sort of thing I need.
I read value=1.2 unit=V
